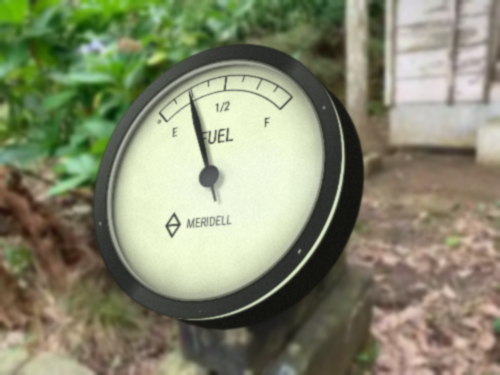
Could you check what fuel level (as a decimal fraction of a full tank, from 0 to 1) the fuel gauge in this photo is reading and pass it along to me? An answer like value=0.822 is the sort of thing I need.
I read value=0.25
